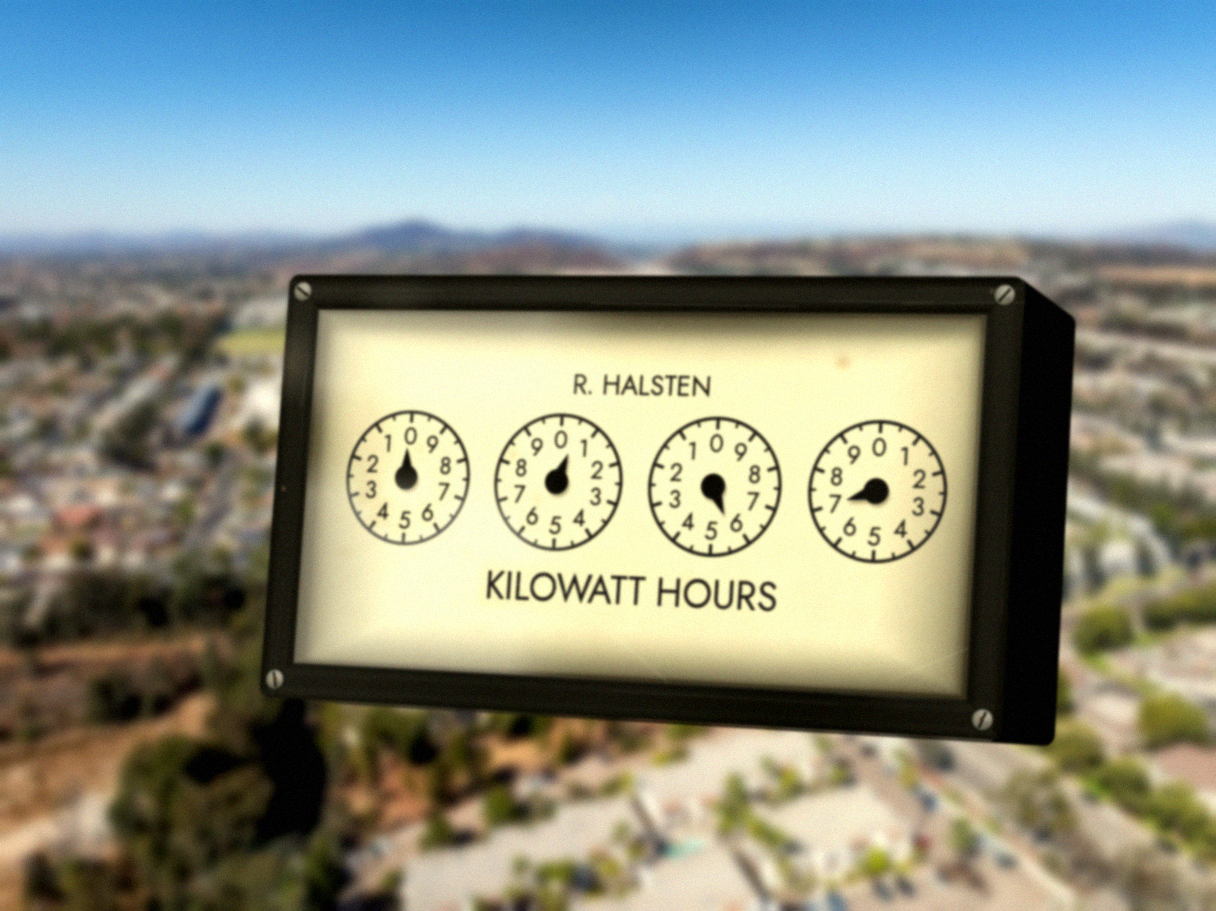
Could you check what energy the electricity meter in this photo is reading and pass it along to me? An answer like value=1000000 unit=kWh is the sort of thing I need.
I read value=57 unit=kWh
